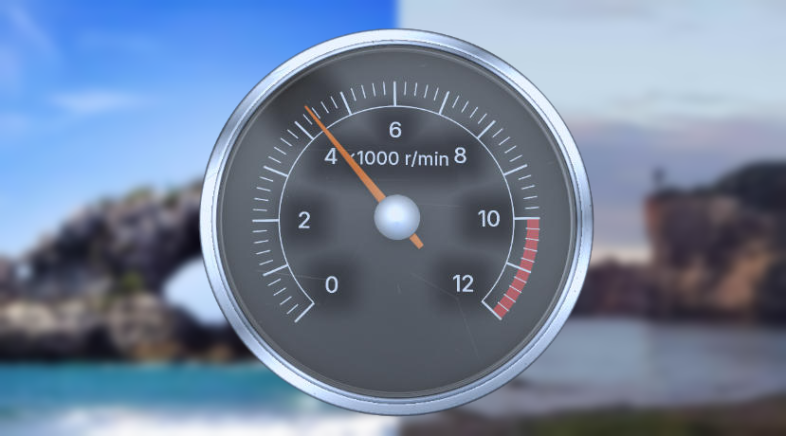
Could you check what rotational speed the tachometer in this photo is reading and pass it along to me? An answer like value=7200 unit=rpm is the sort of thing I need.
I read value=4300 unit=rpm
